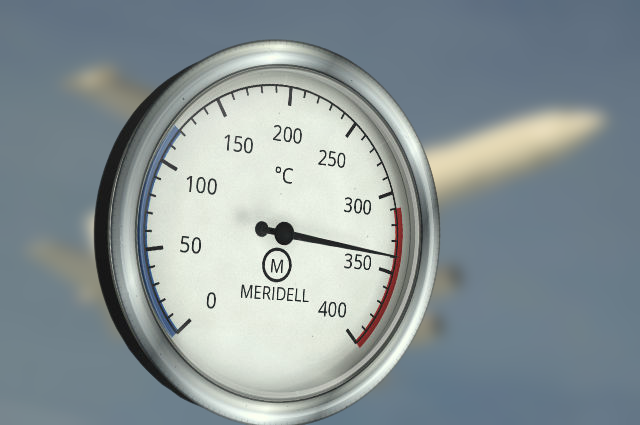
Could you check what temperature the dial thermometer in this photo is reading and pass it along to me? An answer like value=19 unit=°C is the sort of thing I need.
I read value=340 unit=°C
